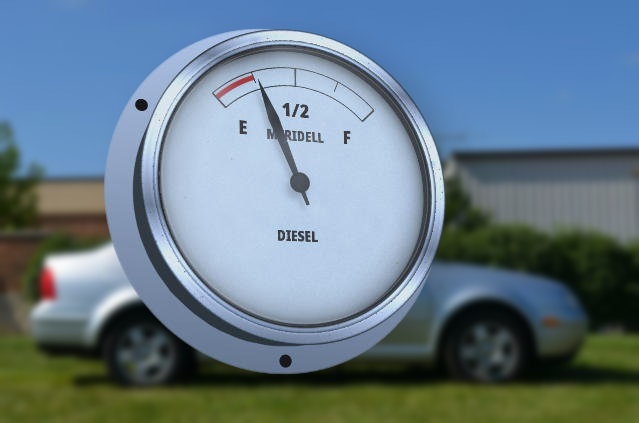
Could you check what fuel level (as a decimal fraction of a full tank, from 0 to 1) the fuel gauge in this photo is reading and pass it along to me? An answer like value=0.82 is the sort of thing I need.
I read value=0.25
